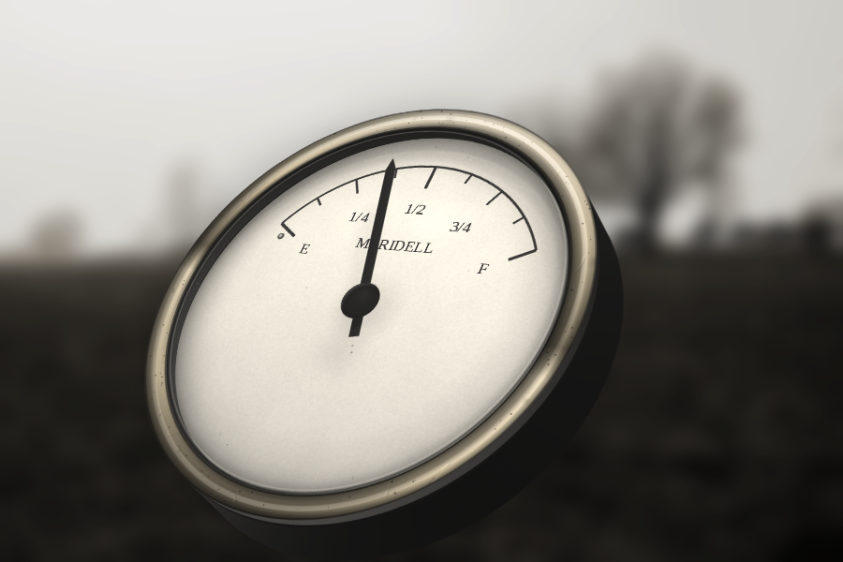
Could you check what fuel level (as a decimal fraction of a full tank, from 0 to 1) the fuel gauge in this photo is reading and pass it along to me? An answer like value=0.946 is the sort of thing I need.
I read value=0.375
